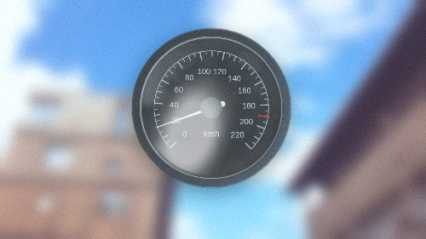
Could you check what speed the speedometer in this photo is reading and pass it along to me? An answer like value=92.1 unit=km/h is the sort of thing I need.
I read value=20 unit=km/h
